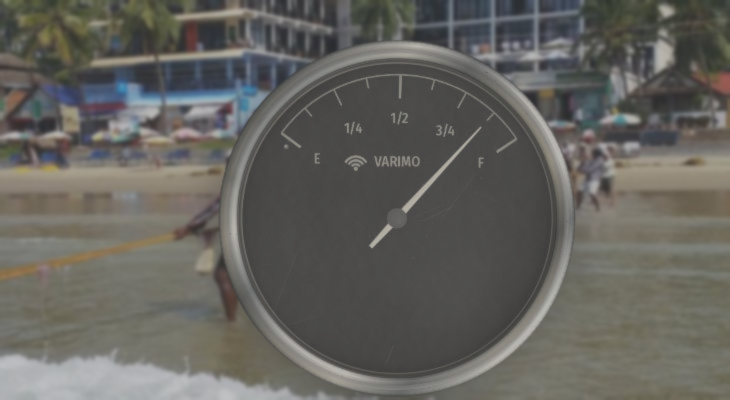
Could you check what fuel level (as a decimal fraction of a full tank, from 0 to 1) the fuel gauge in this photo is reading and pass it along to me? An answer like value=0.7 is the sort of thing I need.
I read value=0.875
